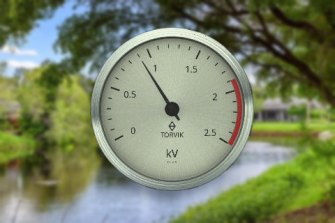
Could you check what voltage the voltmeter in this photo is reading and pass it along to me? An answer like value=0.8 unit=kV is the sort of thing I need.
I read value=0.9 unit=kV
